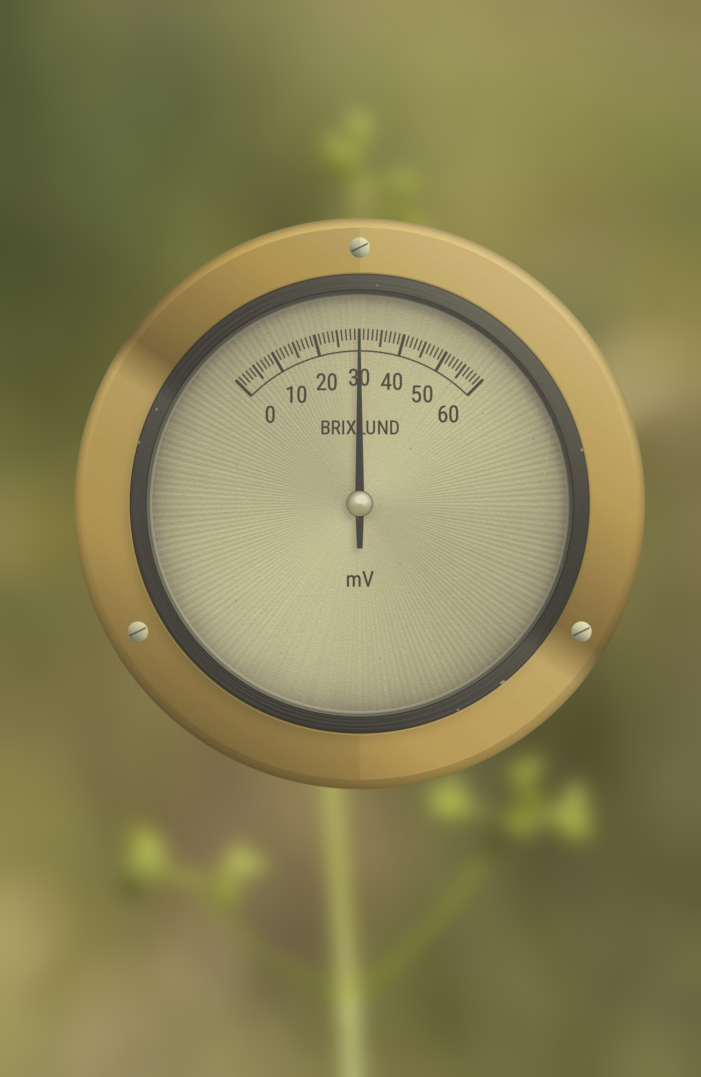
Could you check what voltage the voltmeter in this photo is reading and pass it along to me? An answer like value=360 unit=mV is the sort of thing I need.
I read value=30 unit=mV
